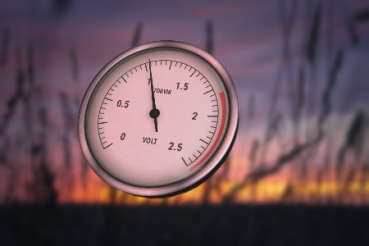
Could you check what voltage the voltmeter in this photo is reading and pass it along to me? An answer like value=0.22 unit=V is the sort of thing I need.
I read value=1.05 unit=V
